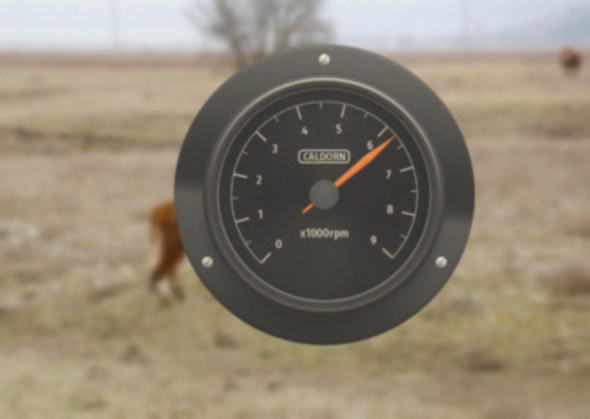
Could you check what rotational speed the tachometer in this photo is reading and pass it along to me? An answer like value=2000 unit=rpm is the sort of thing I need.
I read value=6250 unit=rpm
